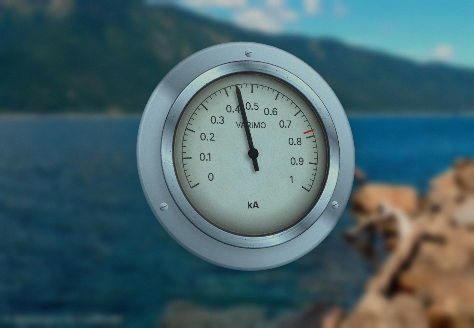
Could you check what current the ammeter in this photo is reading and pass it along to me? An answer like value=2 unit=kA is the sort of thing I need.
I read value=0.44 unit=kA
